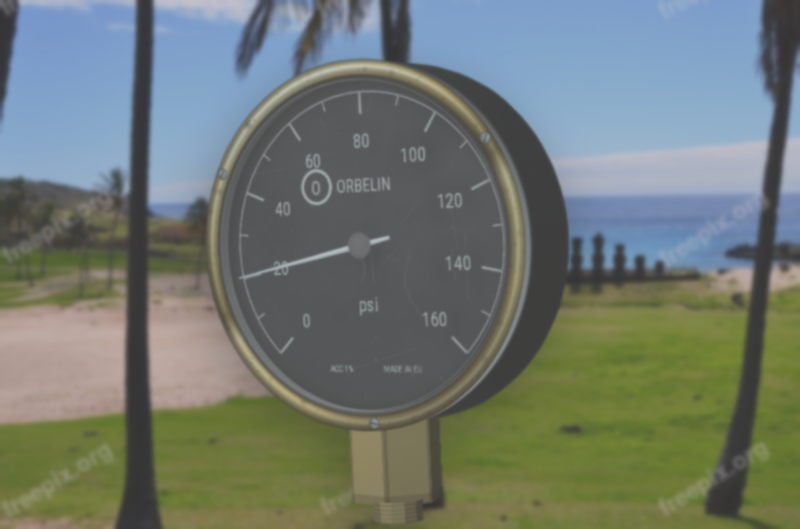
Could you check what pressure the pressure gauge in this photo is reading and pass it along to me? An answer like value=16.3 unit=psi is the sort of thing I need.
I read value=20 unit=psi
